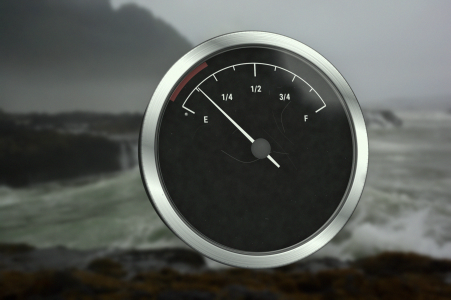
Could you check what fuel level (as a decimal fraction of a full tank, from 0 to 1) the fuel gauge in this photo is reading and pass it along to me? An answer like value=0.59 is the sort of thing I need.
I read value=0.125
